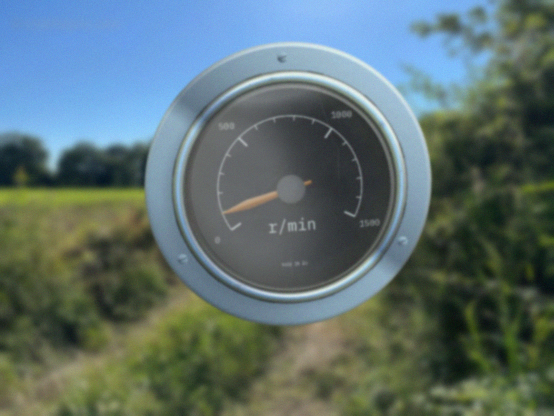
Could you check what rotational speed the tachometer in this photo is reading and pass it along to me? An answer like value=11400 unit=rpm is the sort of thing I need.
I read value=100 unit=rpm
